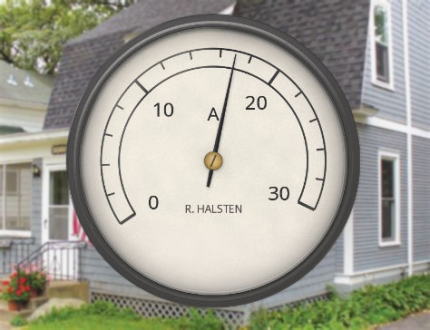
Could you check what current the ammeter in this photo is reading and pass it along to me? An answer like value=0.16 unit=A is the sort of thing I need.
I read value=17 unit=A
